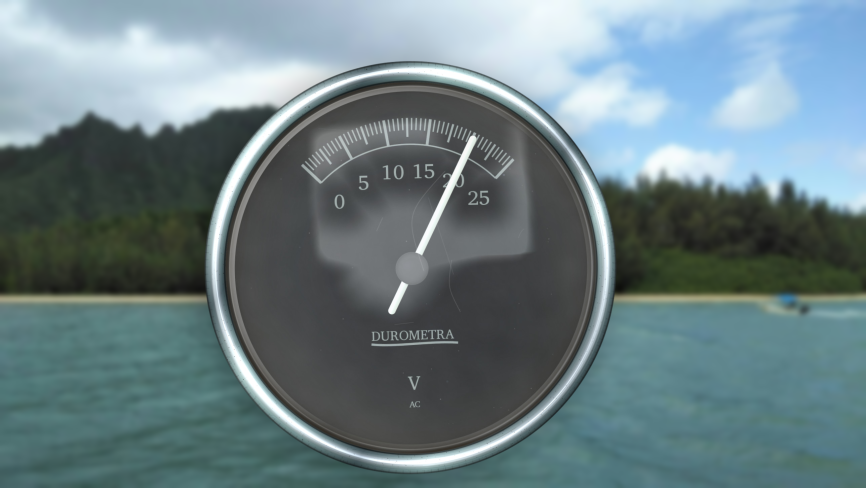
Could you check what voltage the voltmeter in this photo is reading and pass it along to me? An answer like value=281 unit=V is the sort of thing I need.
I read value=20 unit=V
